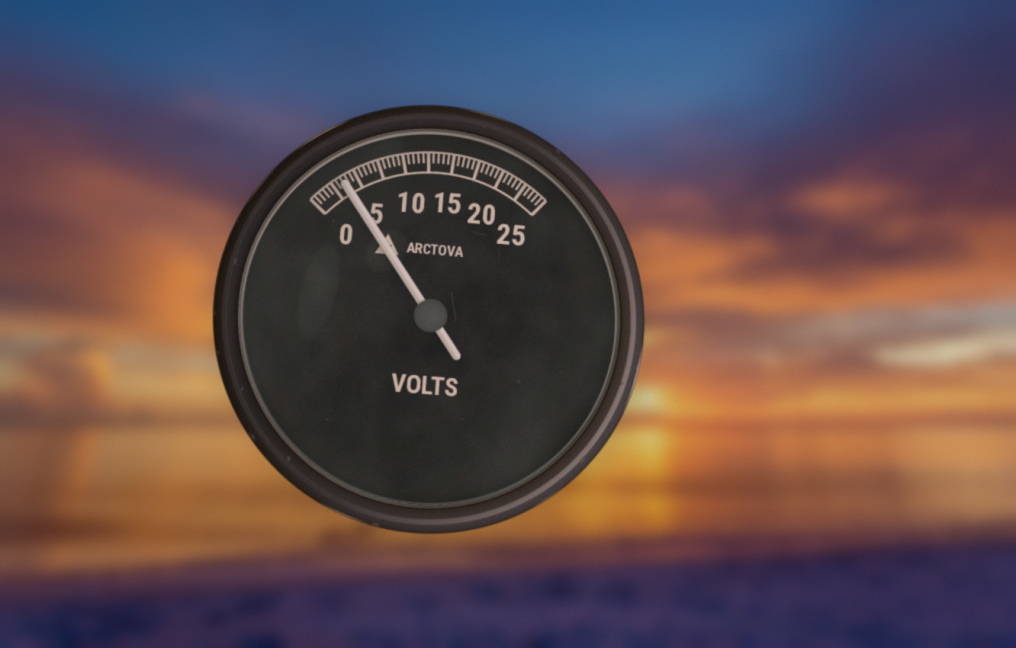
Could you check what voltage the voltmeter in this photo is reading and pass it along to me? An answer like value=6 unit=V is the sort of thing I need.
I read value=3.5 unit=V
